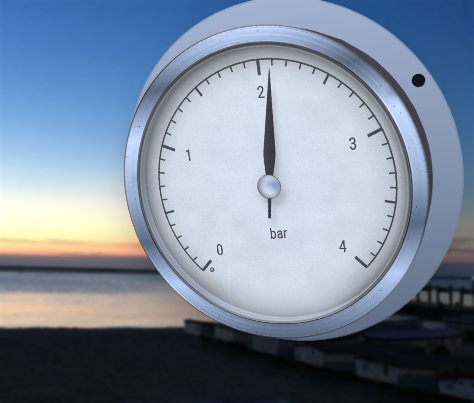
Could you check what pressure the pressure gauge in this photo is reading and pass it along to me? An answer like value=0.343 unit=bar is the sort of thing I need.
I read value=2.1 unit=bar
